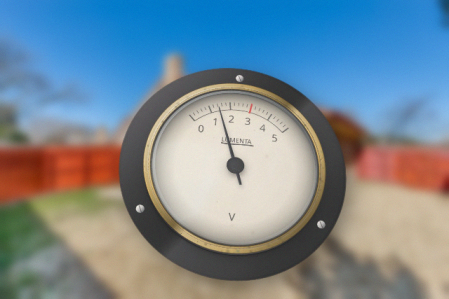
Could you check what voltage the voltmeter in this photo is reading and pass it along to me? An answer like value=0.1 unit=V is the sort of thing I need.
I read value=1.4 unit=V
